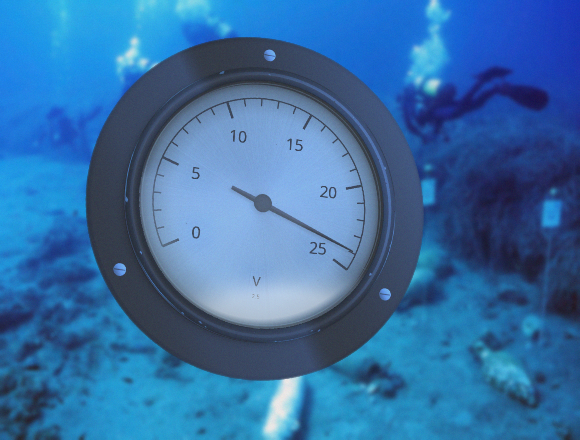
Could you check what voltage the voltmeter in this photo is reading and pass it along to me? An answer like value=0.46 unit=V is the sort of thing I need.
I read value=24 unit=V
